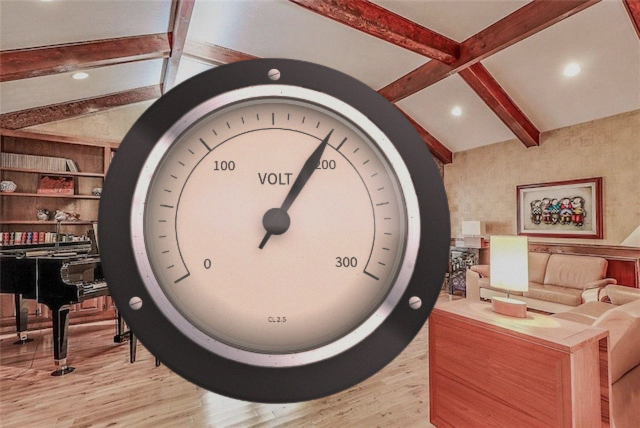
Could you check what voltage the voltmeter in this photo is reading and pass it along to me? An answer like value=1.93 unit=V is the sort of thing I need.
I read value=190 unit=V
